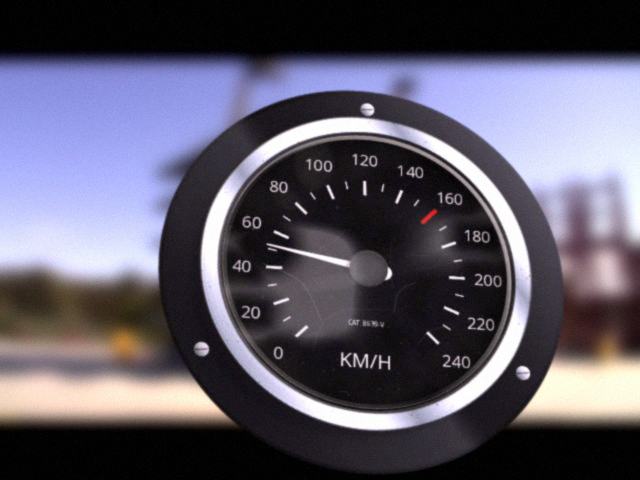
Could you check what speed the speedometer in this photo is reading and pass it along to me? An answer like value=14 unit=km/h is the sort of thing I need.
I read value=50 unit=km/h
